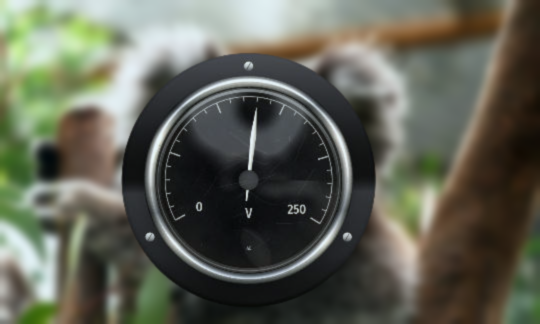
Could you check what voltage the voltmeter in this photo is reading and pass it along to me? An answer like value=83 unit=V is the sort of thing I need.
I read value=130 unit=V
